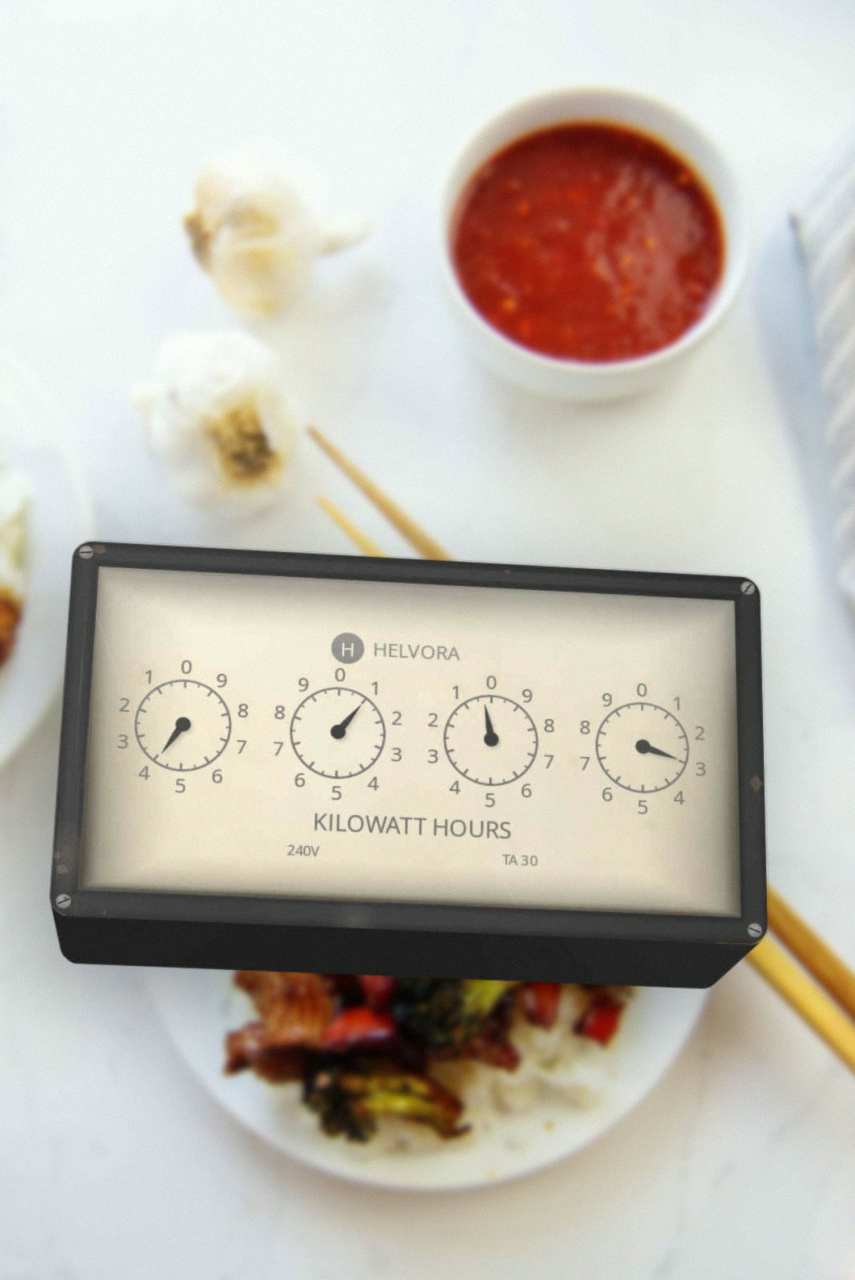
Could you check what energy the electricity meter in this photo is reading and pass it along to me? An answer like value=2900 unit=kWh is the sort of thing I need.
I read value=4103 unit=kWh
